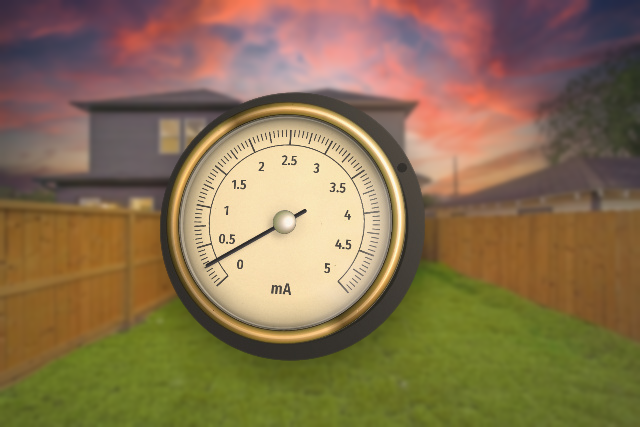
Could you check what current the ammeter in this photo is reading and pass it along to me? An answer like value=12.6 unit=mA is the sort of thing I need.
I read value=0.25 unit=mA
